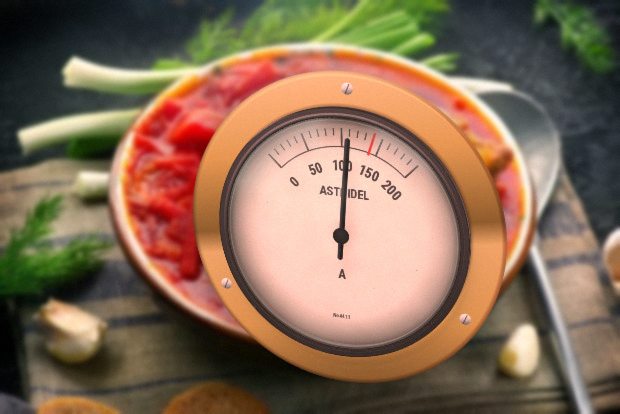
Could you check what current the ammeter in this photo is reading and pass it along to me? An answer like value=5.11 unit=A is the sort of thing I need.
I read value=110 unit=A
